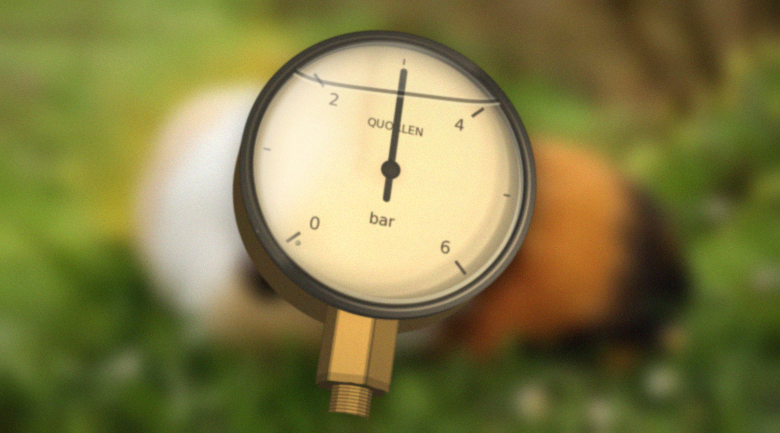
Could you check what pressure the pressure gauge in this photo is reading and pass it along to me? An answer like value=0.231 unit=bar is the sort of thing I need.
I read value=3 unit=bar
